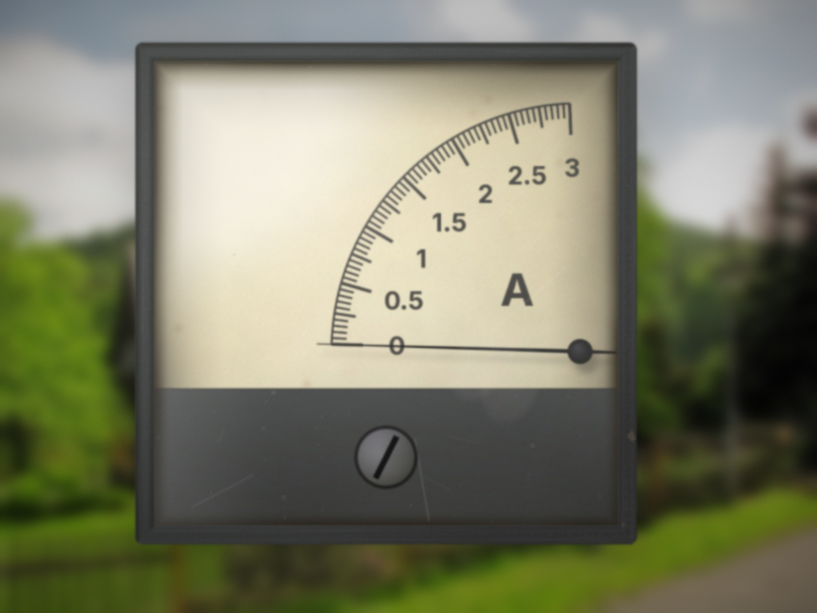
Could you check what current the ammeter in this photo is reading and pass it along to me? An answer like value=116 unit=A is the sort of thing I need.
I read value=0 unit=A
